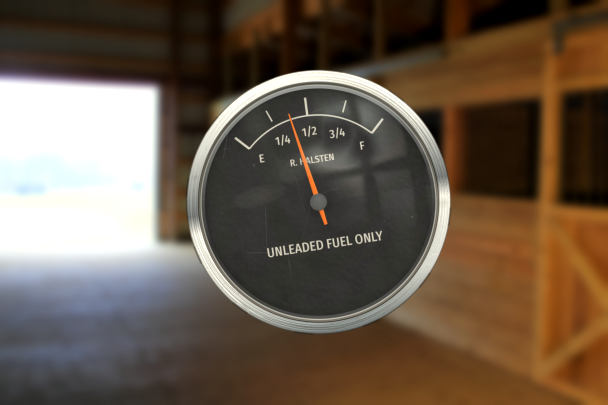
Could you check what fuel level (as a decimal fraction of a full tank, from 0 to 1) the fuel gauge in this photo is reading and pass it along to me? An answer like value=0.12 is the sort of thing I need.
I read value=0.375
